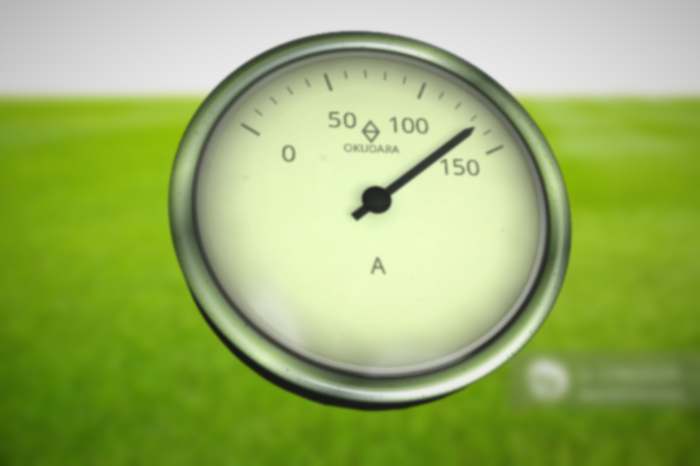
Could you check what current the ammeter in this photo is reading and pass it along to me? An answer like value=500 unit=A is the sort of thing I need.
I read value=135 unit=A
